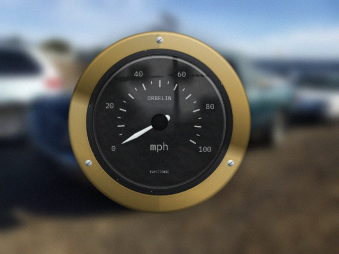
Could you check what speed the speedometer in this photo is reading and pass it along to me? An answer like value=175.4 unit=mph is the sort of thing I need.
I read value=0 unit=mph
